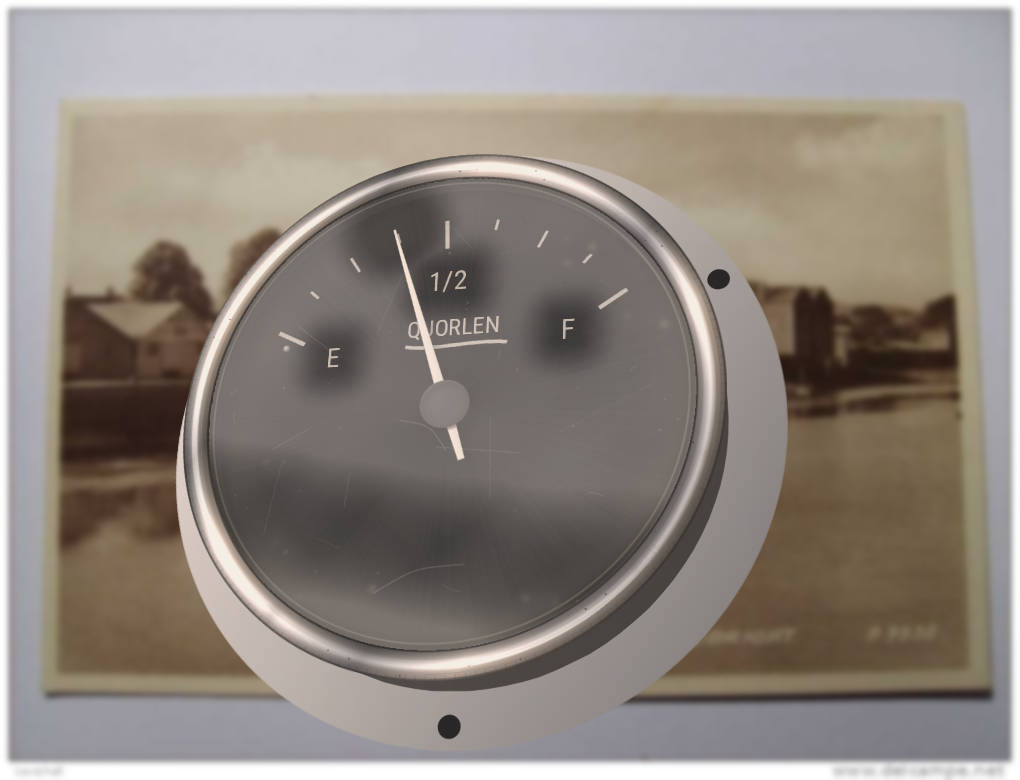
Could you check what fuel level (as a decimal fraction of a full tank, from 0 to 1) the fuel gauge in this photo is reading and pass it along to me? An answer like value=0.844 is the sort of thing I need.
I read value=0.375
